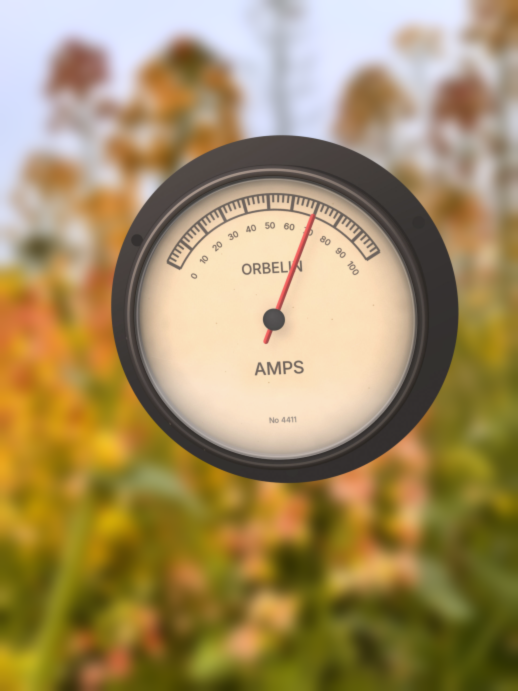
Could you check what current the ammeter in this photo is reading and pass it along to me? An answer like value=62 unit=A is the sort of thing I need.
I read value=70 unit=A
